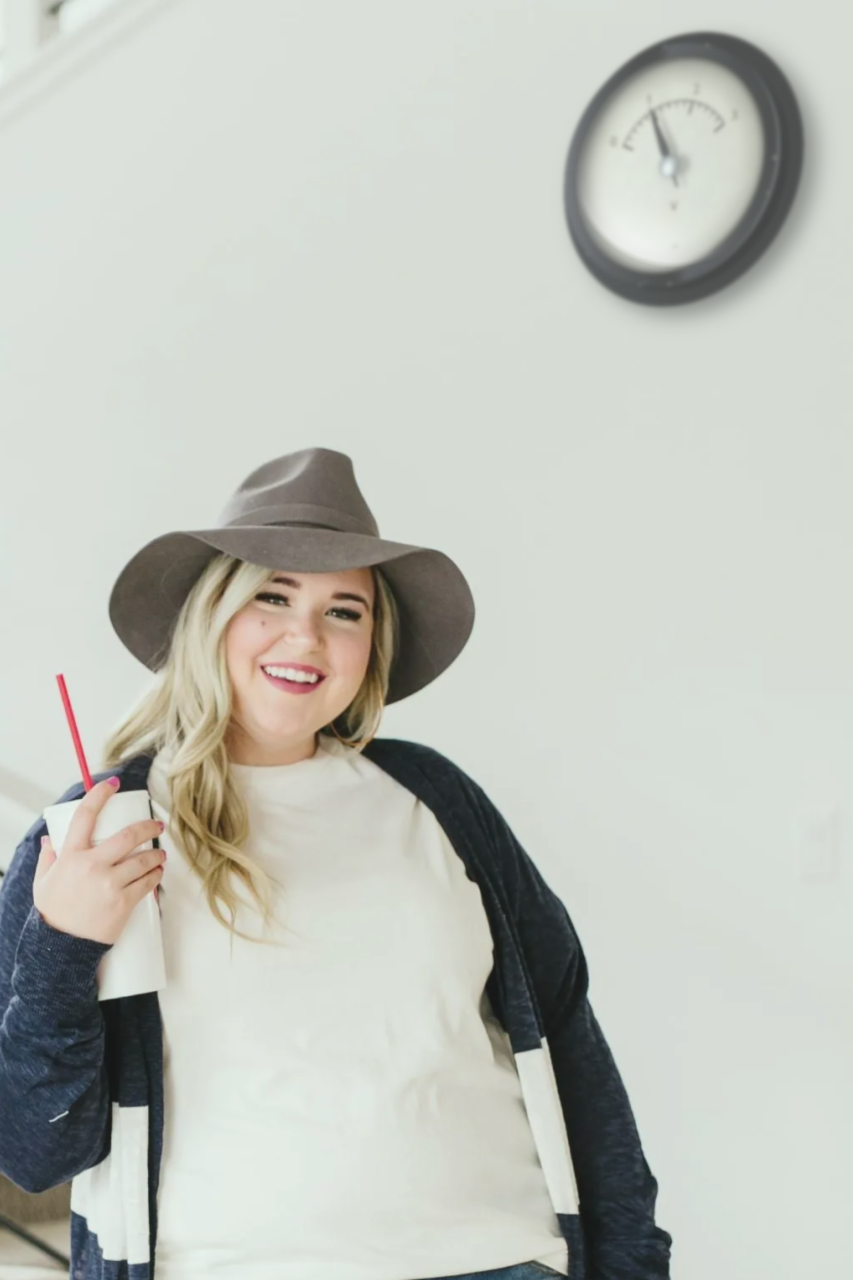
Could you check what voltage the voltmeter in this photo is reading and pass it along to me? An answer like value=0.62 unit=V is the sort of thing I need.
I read value=1 unit=V
